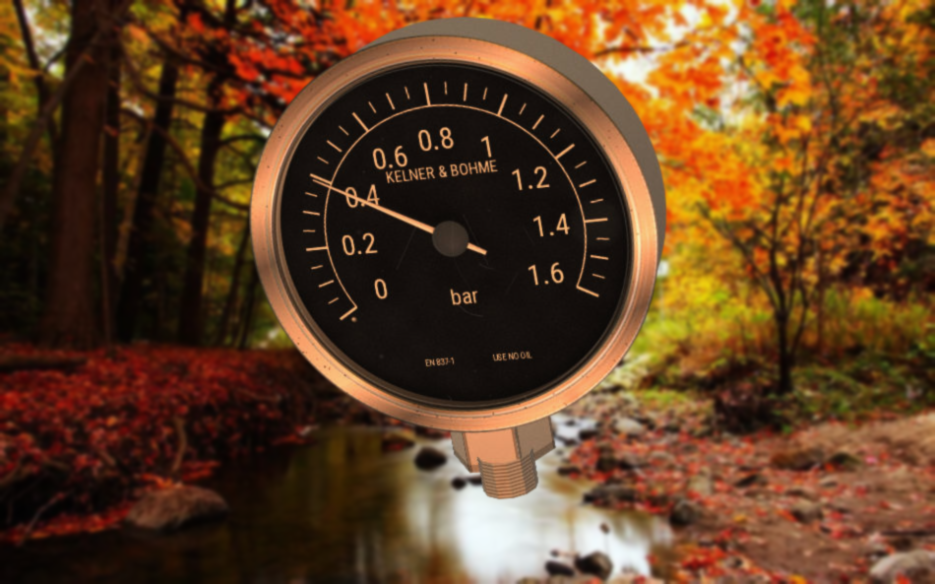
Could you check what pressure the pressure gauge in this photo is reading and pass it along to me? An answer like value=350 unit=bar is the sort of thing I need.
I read value=0.4 unit=bar
